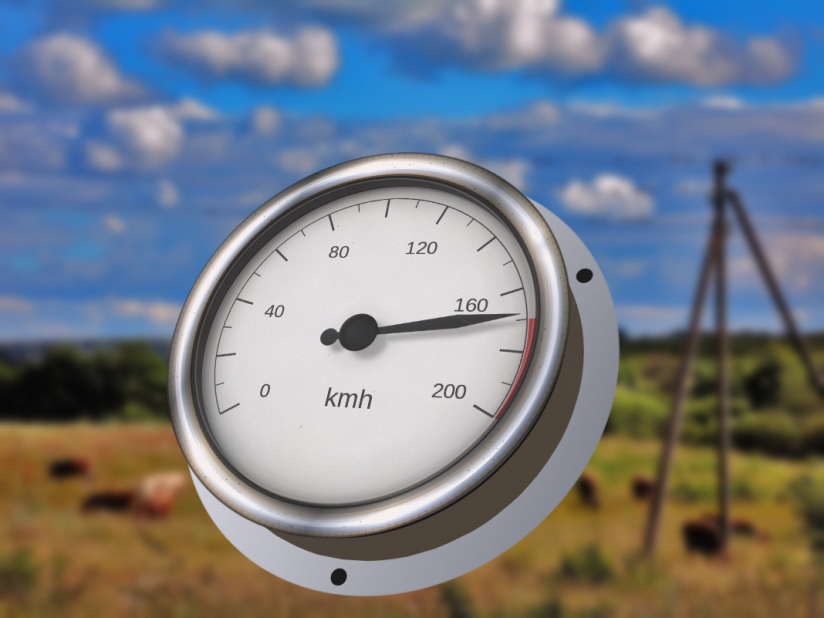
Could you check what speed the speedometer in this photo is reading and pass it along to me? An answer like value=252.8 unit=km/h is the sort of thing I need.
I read value=170 unit=km/h
